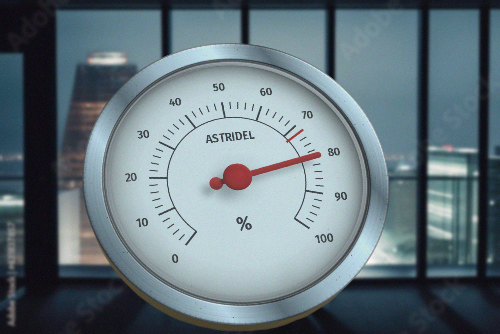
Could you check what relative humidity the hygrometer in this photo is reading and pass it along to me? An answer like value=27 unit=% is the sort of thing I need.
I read value=80 unit=%
